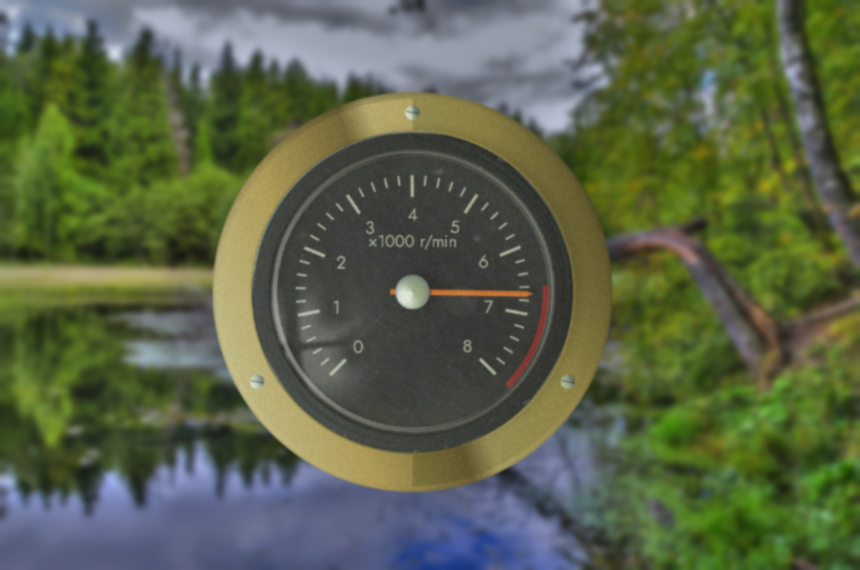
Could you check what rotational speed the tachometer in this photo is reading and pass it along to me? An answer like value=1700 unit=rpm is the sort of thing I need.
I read value=6700 unit=rpm
